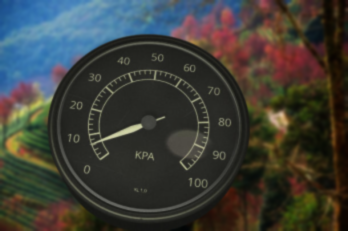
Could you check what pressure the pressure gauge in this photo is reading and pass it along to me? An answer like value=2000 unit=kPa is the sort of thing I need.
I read value=6 unit=kPa
